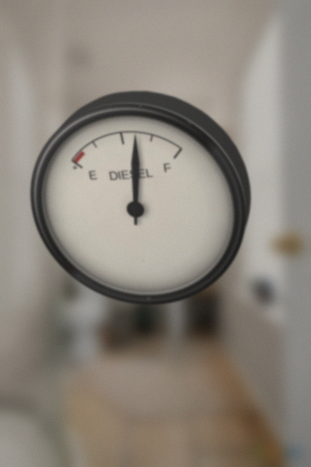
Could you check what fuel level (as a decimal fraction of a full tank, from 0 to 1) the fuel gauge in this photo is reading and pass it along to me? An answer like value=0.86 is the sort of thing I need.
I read value=0.625
